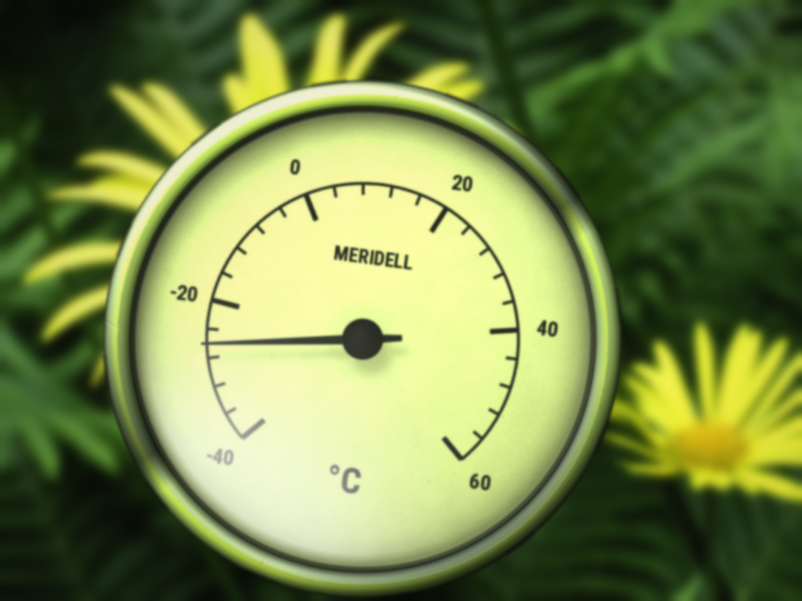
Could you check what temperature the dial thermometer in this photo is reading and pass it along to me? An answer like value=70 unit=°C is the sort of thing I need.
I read value=-26 unit=°C
